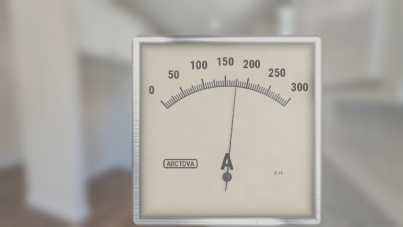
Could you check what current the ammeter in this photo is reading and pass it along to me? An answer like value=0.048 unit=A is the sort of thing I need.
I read value=175 unit=A
